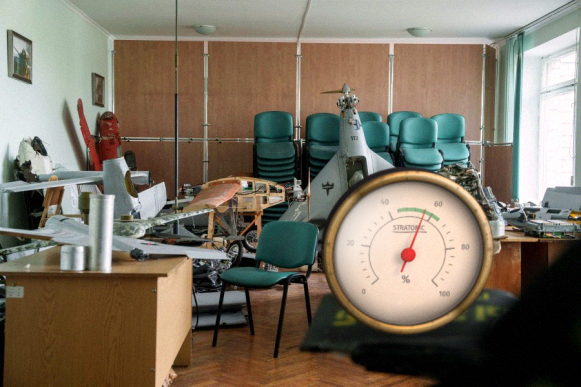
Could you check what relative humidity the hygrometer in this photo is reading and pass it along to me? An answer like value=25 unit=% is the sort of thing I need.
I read value=56 unit=%
